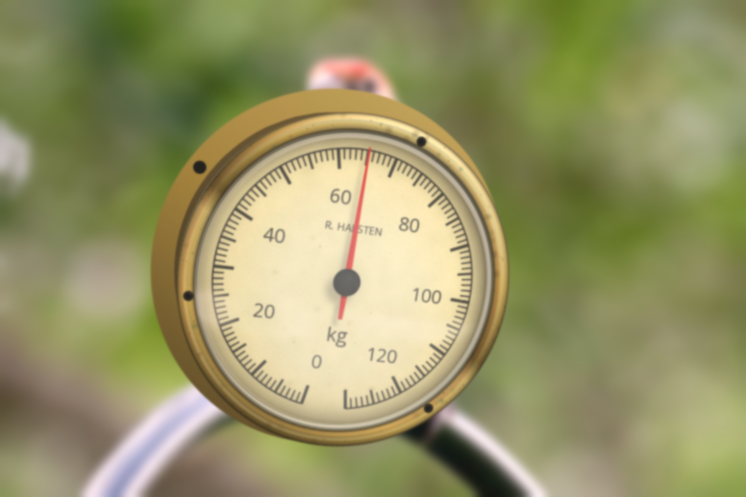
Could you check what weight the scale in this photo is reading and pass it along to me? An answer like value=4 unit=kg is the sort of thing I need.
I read value=65 unit=kg
